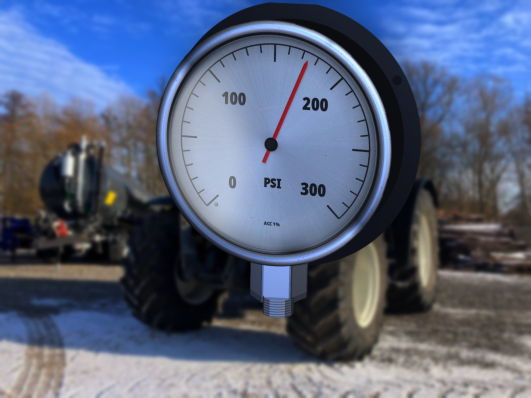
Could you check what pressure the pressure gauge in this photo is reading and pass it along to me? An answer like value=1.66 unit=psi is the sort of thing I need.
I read value=175 unit=psi
